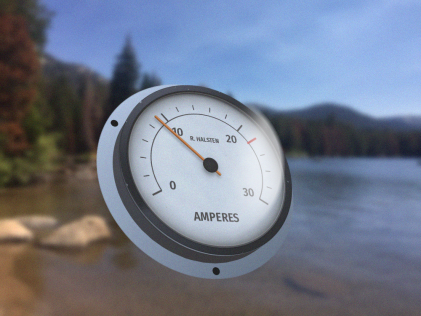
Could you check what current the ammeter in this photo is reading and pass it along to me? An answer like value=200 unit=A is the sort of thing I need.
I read value=9 unit=A
